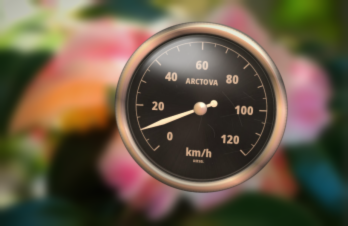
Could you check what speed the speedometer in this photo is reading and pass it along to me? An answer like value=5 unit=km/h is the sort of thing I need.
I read value=10 unit=km/h
